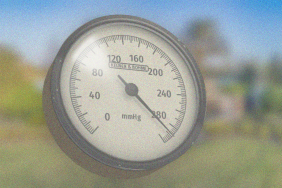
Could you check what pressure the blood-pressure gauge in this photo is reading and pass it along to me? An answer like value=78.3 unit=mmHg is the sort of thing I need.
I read value=290 unit=mmHg
